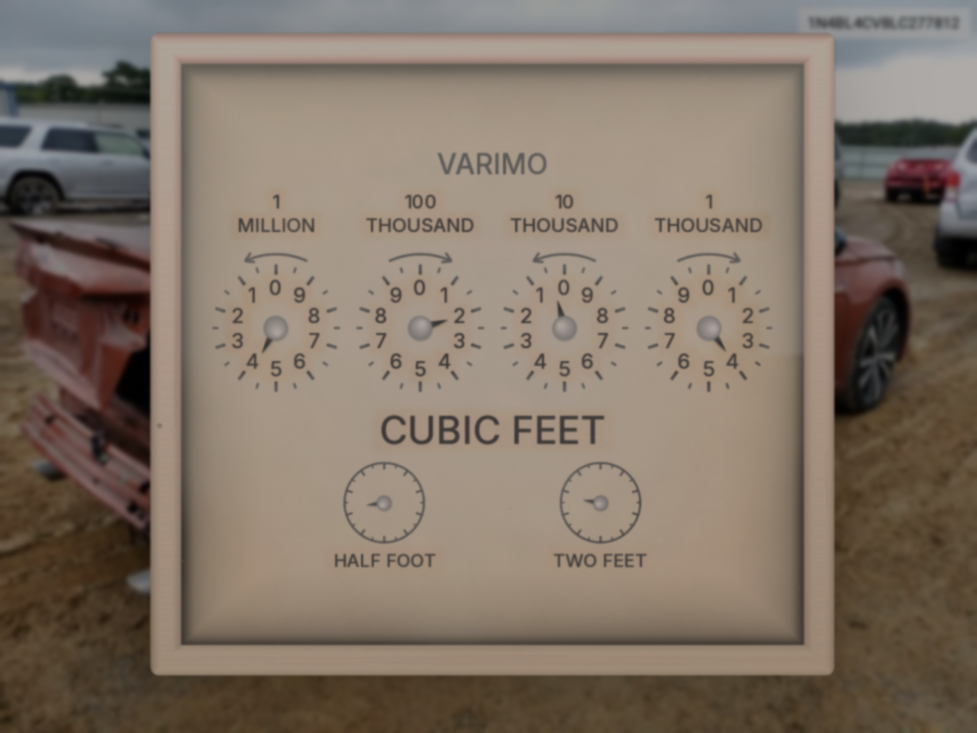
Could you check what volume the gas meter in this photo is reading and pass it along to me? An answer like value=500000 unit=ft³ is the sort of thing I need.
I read value=420400 unit=ft³
